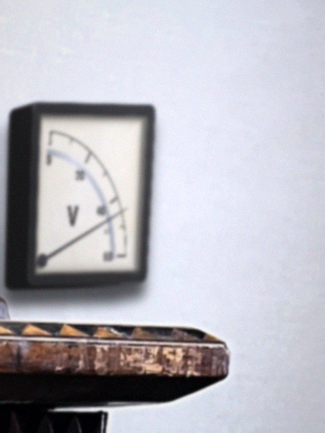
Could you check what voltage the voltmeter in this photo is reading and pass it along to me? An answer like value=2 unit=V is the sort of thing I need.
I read value=45 unit=V
